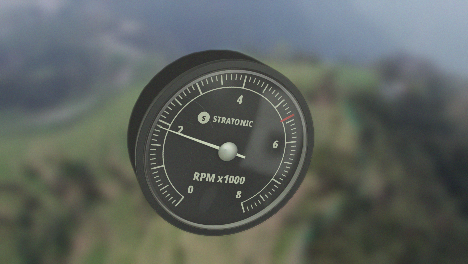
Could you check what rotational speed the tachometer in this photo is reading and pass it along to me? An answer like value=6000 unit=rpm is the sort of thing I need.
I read value=1900 unit=rpm
